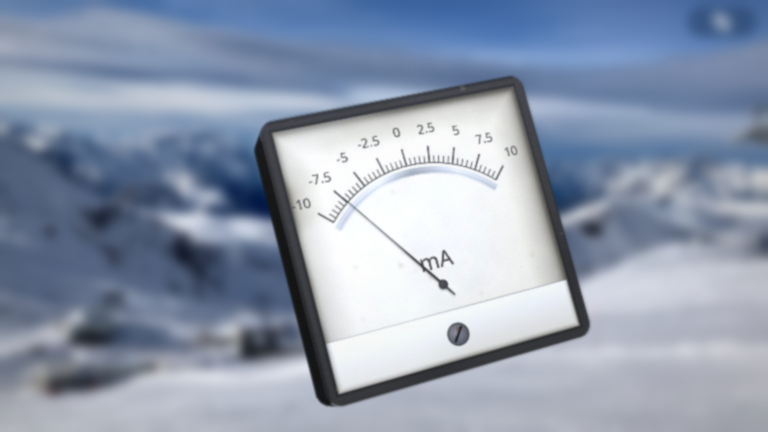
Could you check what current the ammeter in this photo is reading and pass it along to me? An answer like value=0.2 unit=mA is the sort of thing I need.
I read value=-7.5 unit=mA
